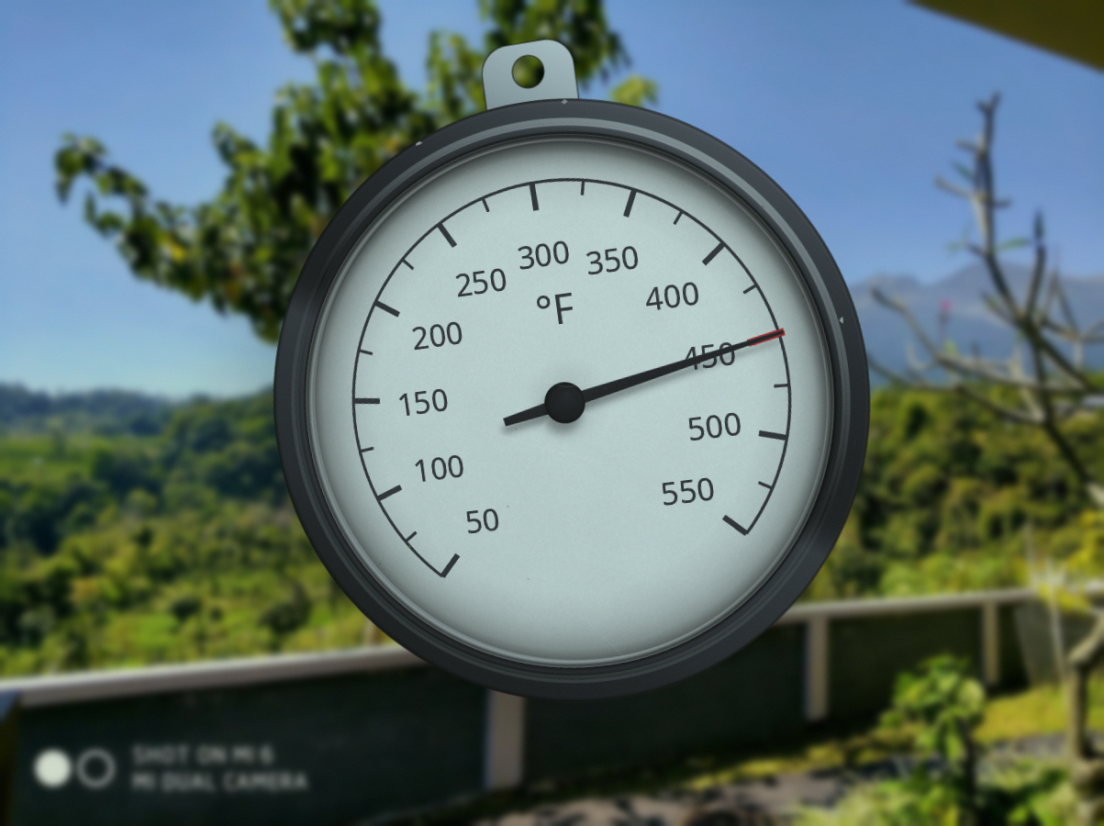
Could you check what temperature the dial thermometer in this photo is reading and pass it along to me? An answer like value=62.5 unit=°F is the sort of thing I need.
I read value=450 unit=°F
